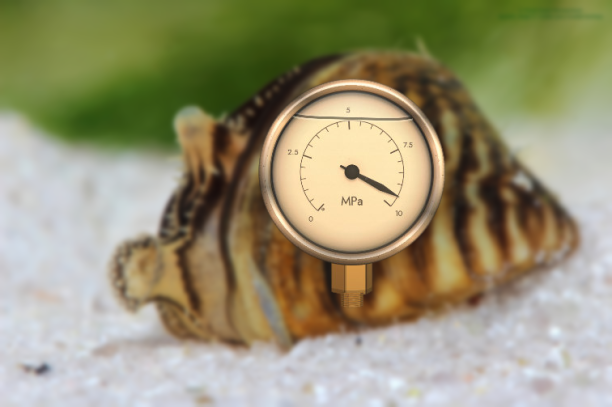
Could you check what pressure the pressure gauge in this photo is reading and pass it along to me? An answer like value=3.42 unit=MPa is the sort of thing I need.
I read value=9.5 unit=MPa
